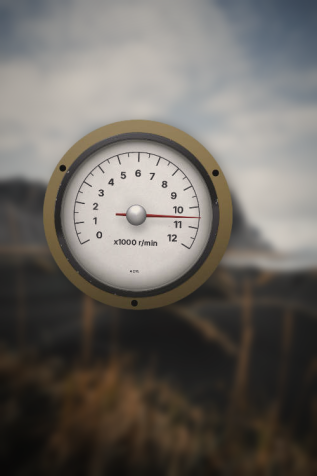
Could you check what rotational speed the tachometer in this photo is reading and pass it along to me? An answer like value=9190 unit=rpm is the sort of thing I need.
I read value=10500 unit=rpm
